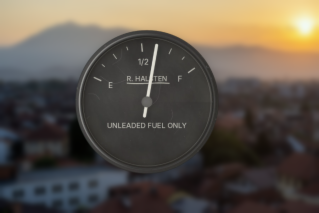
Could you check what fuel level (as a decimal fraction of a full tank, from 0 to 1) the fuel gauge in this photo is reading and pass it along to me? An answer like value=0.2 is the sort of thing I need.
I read value=0.625
